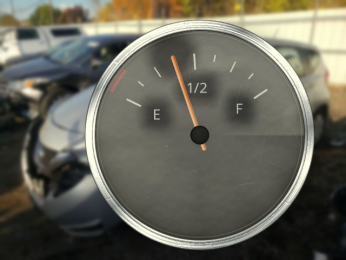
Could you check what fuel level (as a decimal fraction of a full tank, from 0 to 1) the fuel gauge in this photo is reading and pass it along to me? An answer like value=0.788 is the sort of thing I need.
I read value=0.375
